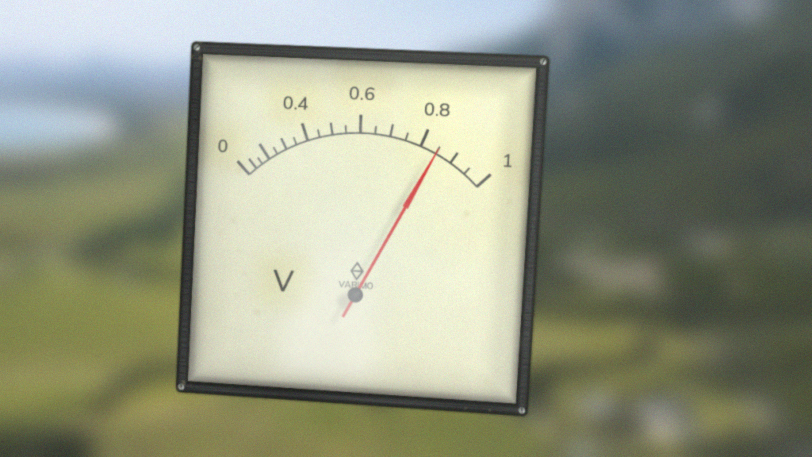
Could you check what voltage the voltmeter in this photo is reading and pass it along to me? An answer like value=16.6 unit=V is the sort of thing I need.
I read value=0.85 unit=V
